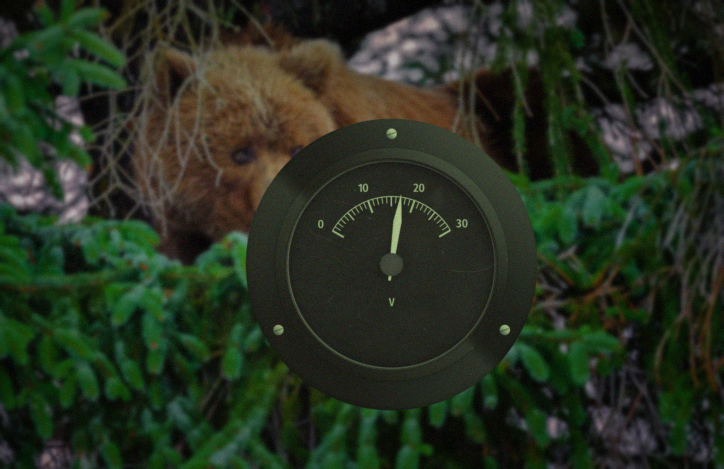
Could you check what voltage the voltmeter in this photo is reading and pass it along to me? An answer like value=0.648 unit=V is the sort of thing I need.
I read value=17 unit=V
